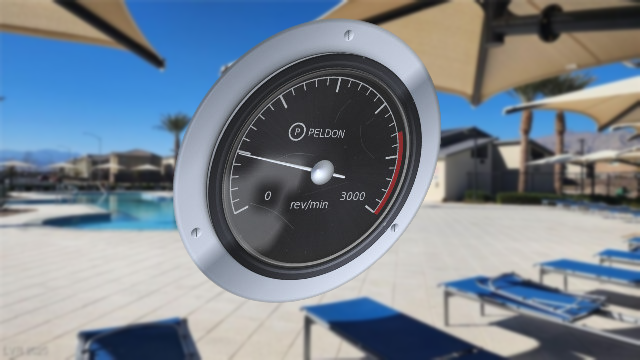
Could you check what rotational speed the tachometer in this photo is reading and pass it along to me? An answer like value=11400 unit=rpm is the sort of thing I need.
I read value=500 unit=rpm
